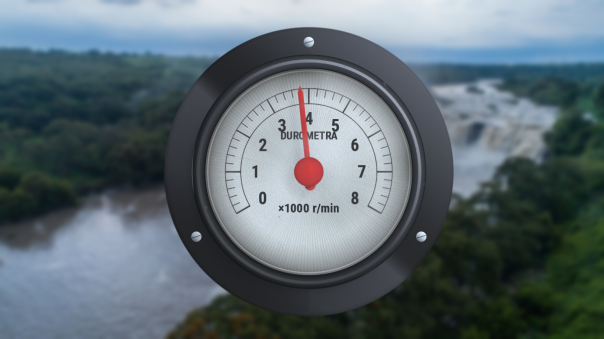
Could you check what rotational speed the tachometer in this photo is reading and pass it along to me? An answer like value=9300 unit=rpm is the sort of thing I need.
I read value=3800 unit=rpm
